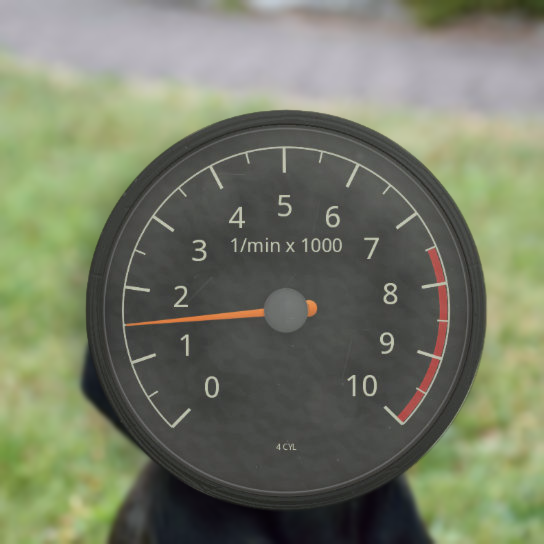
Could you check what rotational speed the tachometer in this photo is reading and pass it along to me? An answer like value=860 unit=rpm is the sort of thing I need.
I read value=1500 unit=rpm
